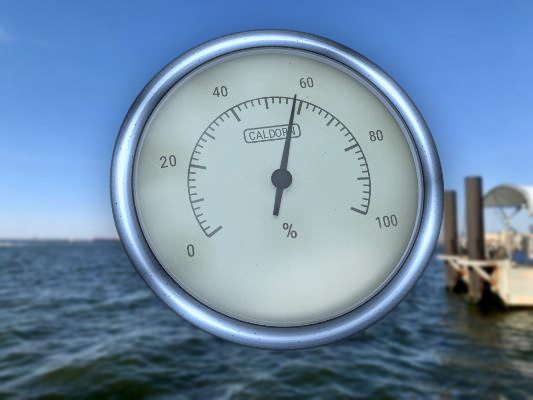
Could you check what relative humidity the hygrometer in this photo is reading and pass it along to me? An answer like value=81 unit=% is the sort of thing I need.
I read value=58 unit=%
